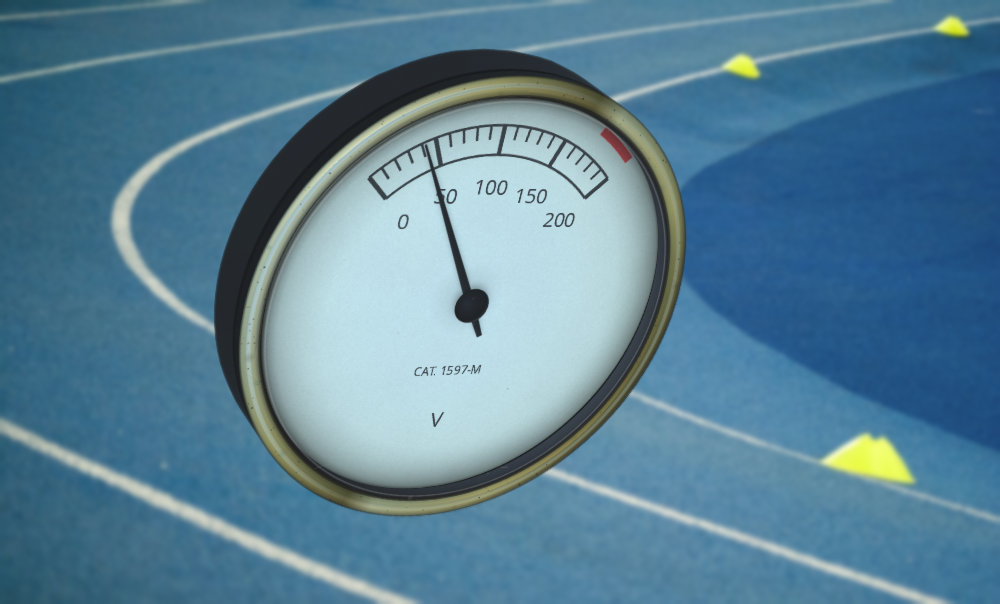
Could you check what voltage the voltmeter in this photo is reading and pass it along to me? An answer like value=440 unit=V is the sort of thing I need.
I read value=40 unit=V
